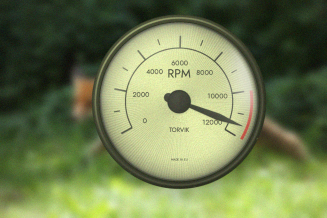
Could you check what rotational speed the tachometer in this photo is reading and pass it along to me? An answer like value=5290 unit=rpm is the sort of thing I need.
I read value=11500 unit=rpm
